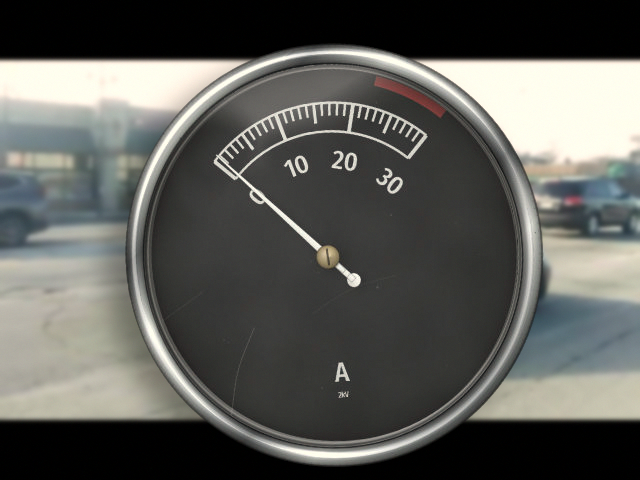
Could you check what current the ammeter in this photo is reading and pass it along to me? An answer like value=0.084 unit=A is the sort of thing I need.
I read value=1 unit=A
